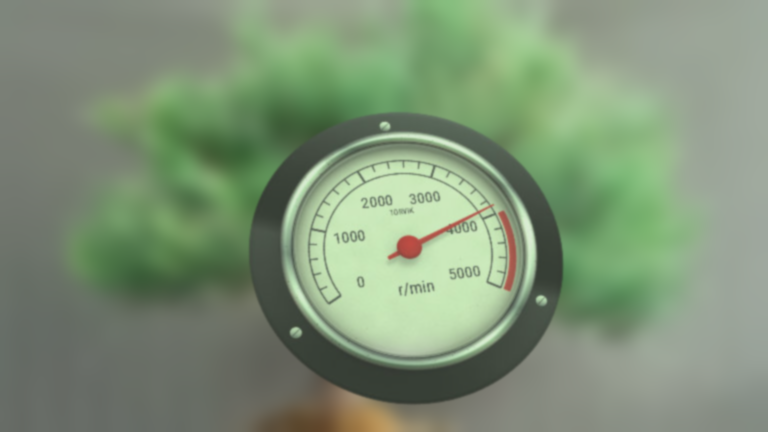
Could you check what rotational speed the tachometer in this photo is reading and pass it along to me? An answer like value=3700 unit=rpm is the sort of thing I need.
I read value=3900 unit=rpm
